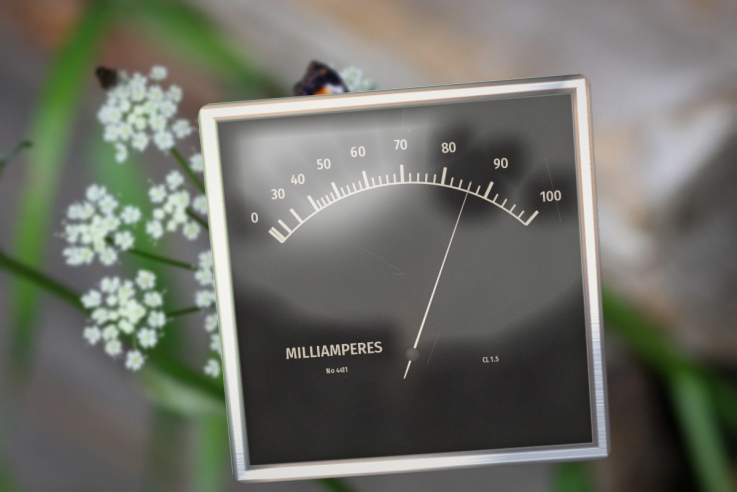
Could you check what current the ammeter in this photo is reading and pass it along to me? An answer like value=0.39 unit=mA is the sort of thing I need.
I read value=86 unit=mA
